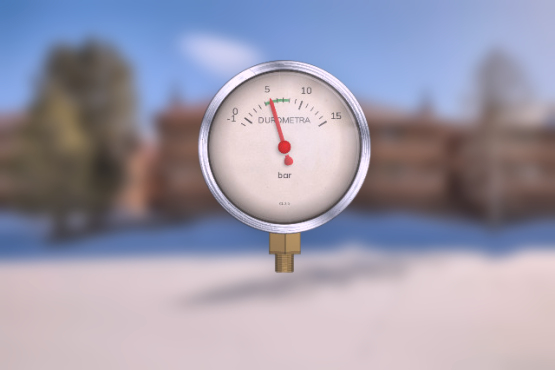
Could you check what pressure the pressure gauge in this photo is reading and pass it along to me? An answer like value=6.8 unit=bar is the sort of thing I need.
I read value=5 unit=bar
